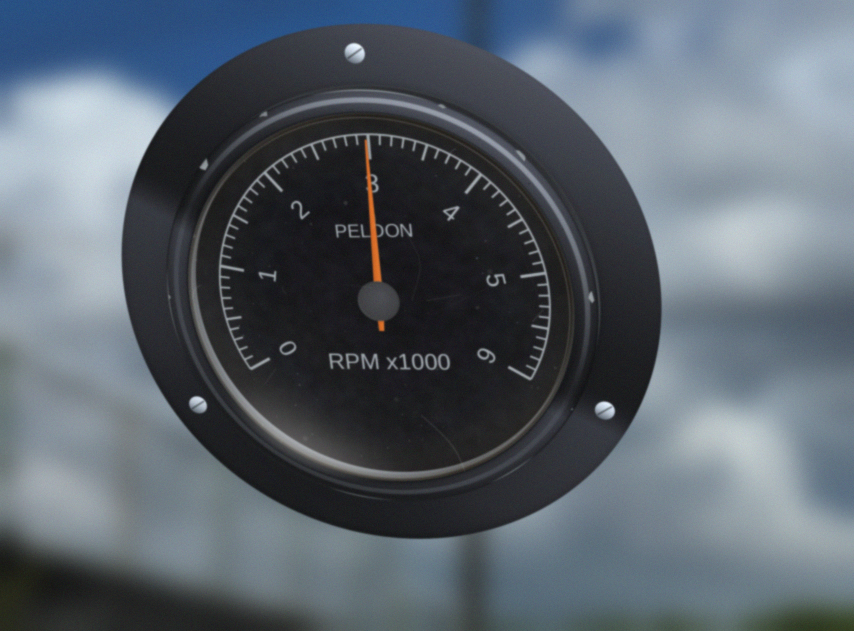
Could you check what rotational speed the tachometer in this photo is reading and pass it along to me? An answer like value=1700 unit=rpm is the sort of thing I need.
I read value=3000 unit=rpm
